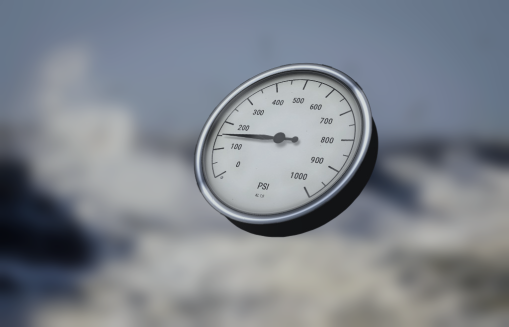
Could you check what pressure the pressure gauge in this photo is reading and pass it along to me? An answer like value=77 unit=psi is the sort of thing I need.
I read value=150 unit=psi
